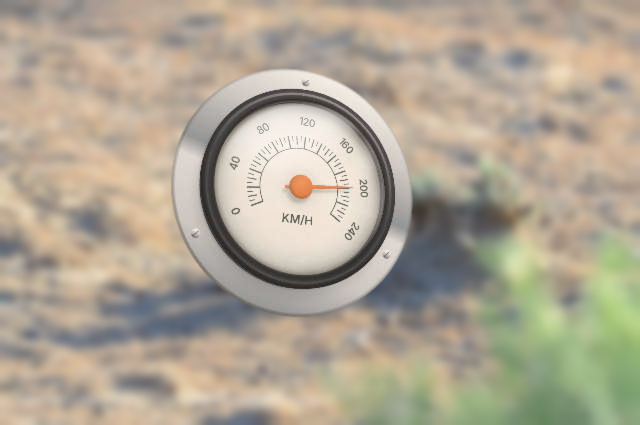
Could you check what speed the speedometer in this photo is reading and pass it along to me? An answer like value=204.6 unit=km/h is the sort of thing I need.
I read value=200 unit=km/h
